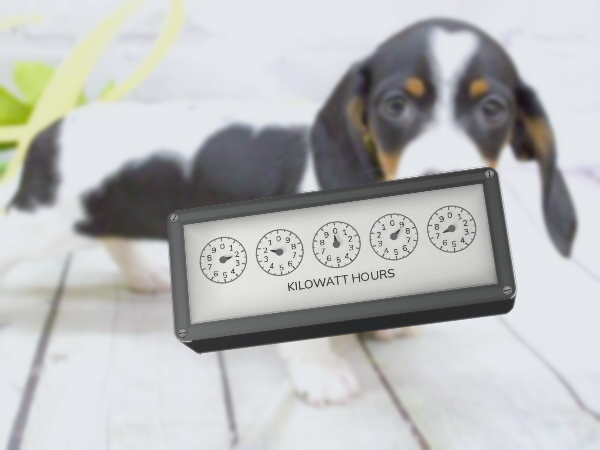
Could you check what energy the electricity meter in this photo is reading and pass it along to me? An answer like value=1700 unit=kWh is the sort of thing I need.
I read value=21987 unit=kWh
